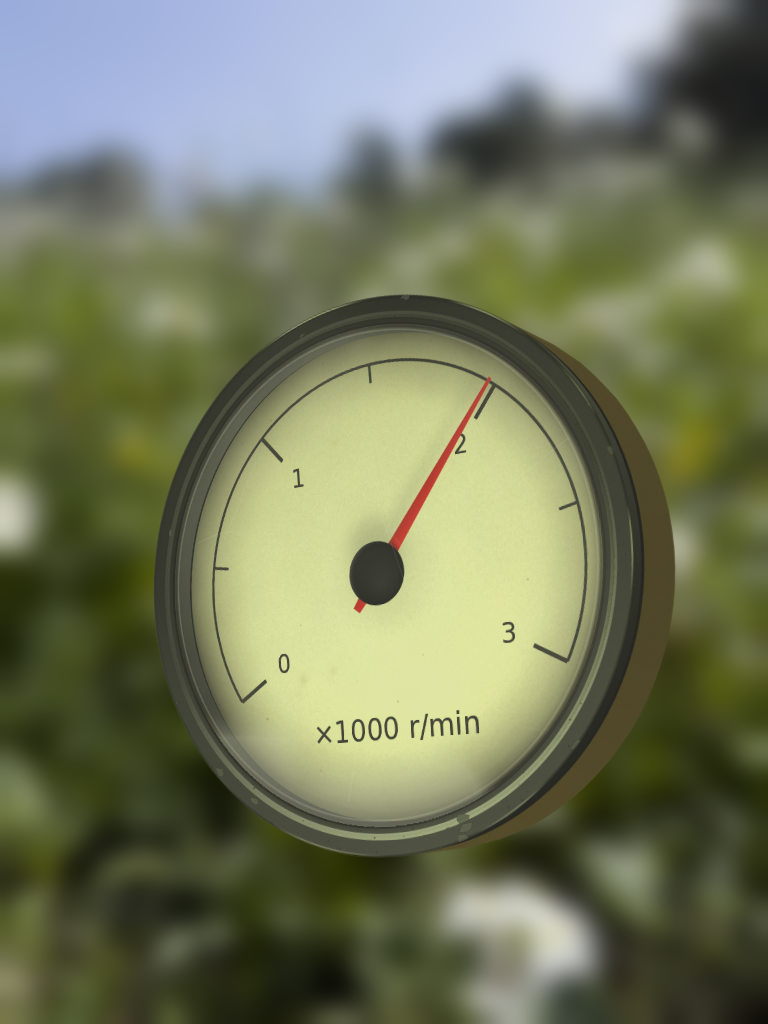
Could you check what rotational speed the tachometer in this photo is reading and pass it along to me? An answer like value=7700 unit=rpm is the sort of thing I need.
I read value=2000 unit=rpm
